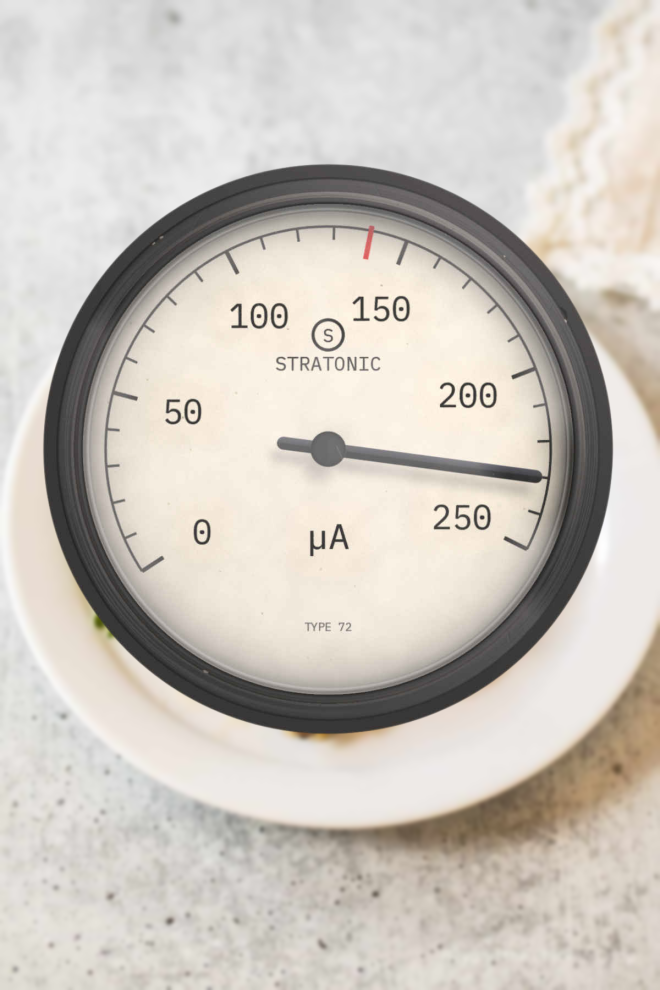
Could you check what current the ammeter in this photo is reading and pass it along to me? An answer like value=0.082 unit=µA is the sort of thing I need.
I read value=230 unit=µA
